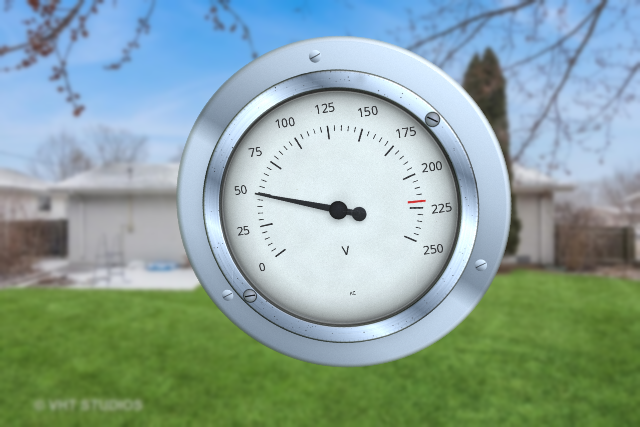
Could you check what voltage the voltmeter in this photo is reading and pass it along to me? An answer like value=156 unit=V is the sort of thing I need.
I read value=50 unit=V
